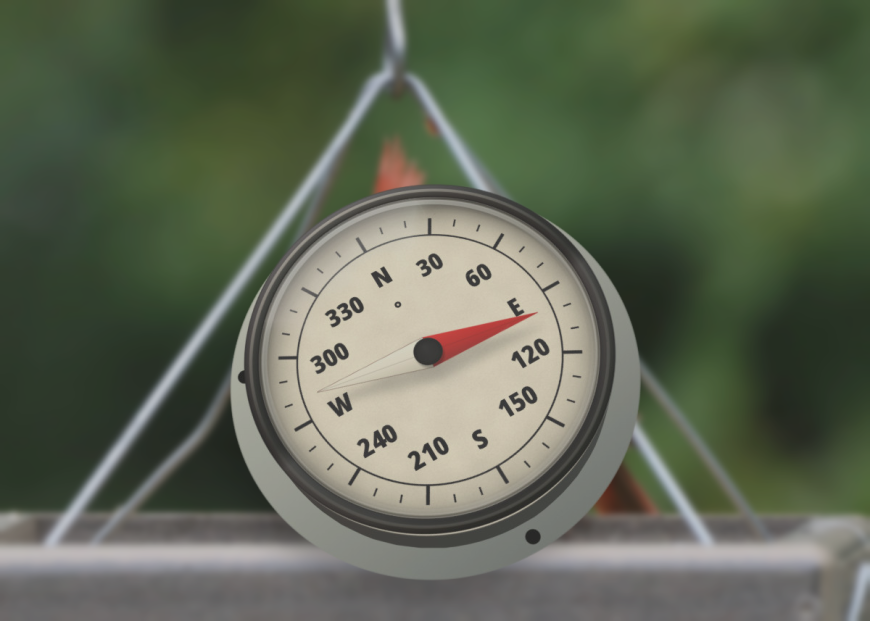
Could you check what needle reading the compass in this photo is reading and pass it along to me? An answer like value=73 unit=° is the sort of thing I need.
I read value=100 unit=°
